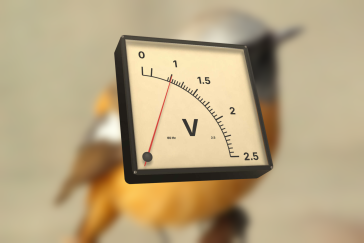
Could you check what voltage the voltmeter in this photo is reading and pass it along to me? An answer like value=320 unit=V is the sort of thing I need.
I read value=1 unit=V
